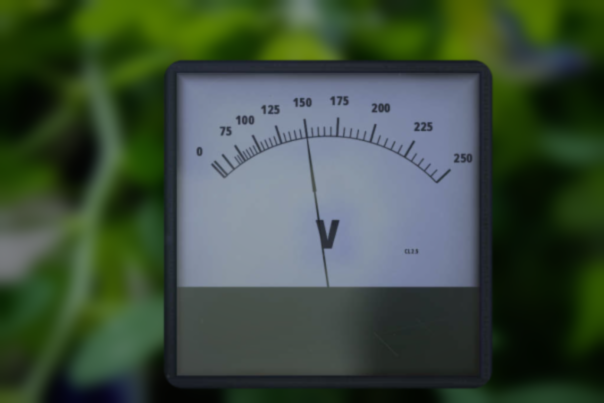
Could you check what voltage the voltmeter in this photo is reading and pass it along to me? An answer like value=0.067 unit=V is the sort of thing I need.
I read value=150 unit=V
